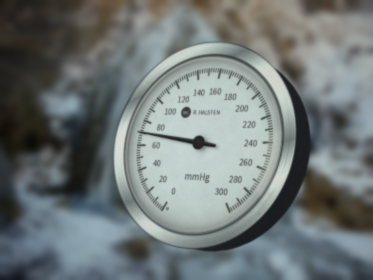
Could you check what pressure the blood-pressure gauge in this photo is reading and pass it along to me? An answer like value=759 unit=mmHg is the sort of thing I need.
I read value=70 unit=mmHg
